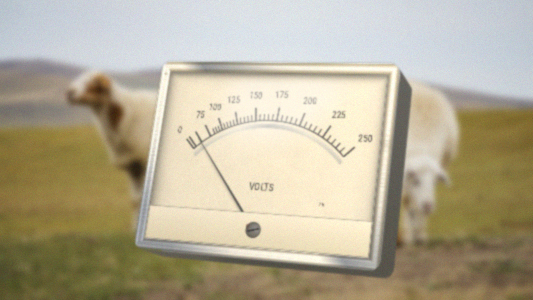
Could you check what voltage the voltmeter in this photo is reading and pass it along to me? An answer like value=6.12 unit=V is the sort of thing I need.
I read value=50 unit=V
